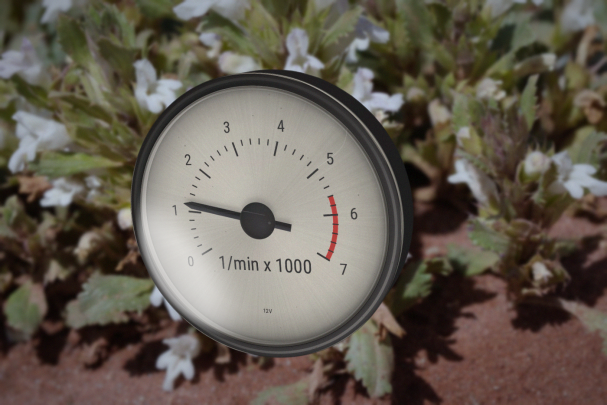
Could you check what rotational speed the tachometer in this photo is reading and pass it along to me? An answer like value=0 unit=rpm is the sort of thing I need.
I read value=1200 unit=rpm
